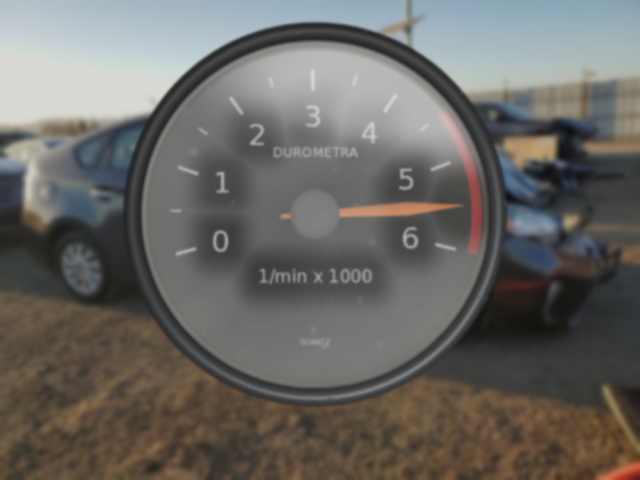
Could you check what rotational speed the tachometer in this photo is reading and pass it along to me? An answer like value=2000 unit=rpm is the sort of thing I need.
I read value=5500 unit=rpm
